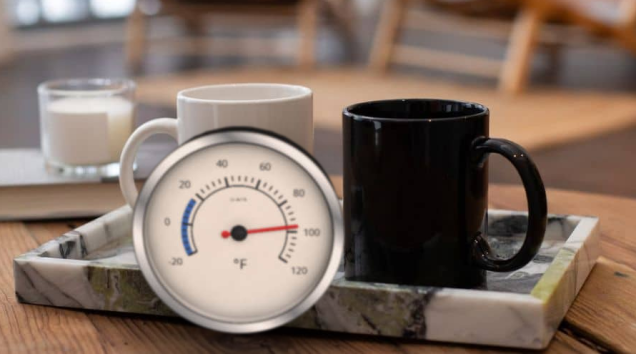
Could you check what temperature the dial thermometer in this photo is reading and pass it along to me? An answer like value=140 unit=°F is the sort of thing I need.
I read value=96 unit=°F
